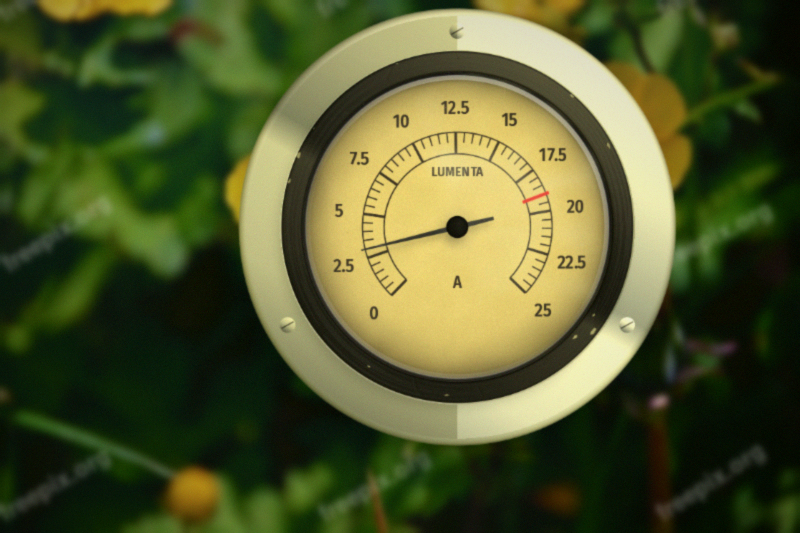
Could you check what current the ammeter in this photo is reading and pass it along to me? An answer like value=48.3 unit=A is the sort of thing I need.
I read value=3 unit=A
